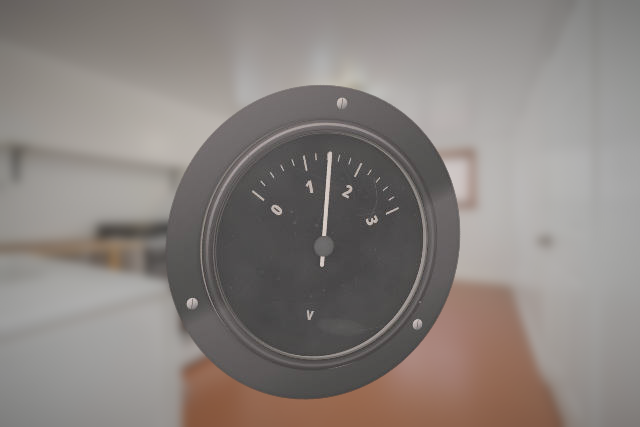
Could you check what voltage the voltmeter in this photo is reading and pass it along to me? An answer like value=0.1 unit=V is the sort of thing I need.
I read value=1.4 unit=V
